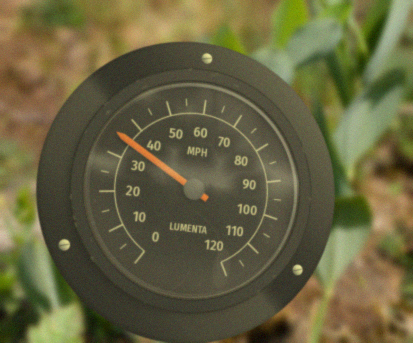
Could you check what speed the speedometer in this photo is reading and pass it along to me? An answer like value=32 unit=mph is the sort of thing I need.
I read value=35 unit=mph
